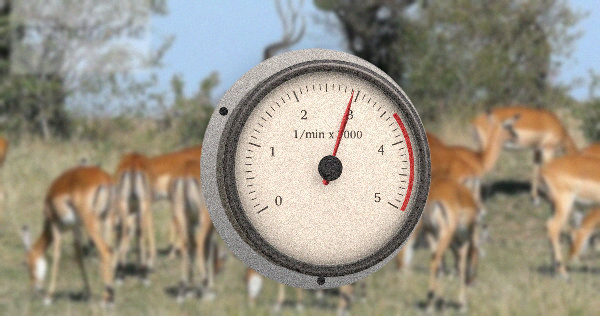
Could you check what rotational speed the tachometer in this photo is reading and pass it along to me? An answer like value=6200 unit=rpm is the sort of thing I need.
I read value=2900 unit=rpm
